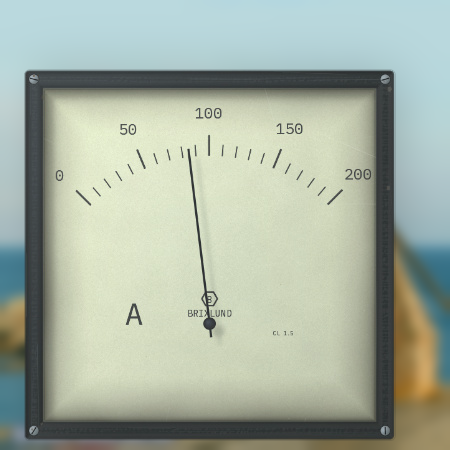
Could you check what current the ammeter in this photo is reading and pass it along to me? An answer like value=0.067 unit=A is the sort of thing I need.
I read value=85 unit=A
